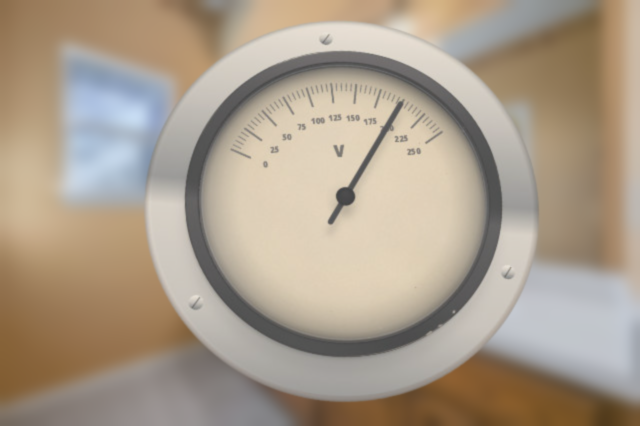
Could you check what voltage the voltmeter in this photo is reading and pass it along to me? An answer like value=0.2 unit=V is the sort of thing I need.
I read value=200 unit=V
